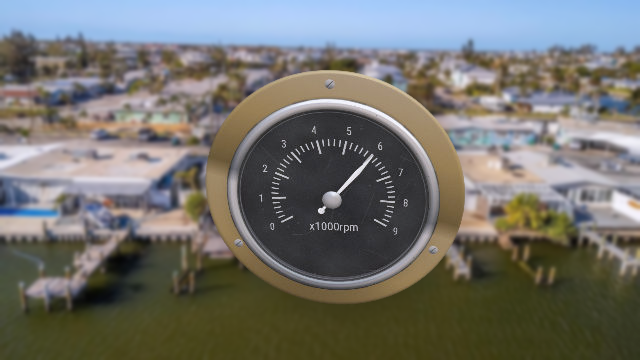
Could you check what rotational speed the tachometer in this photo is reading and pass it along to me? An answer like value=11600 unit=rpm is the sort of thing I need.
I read value=6000 unit=rpm
